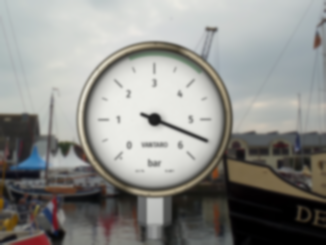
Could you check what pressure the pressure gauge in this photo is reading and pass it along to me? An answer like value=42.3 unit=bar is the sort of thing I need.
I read value=5.5 unit=bar
